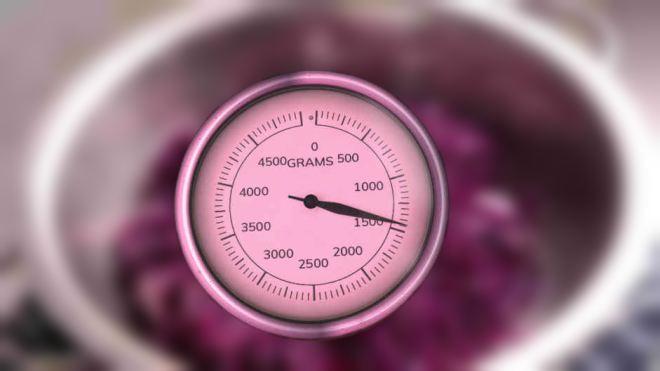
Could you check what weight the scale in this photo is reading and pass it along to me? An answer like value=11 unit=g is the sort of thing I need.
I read value=1450 unit=g
